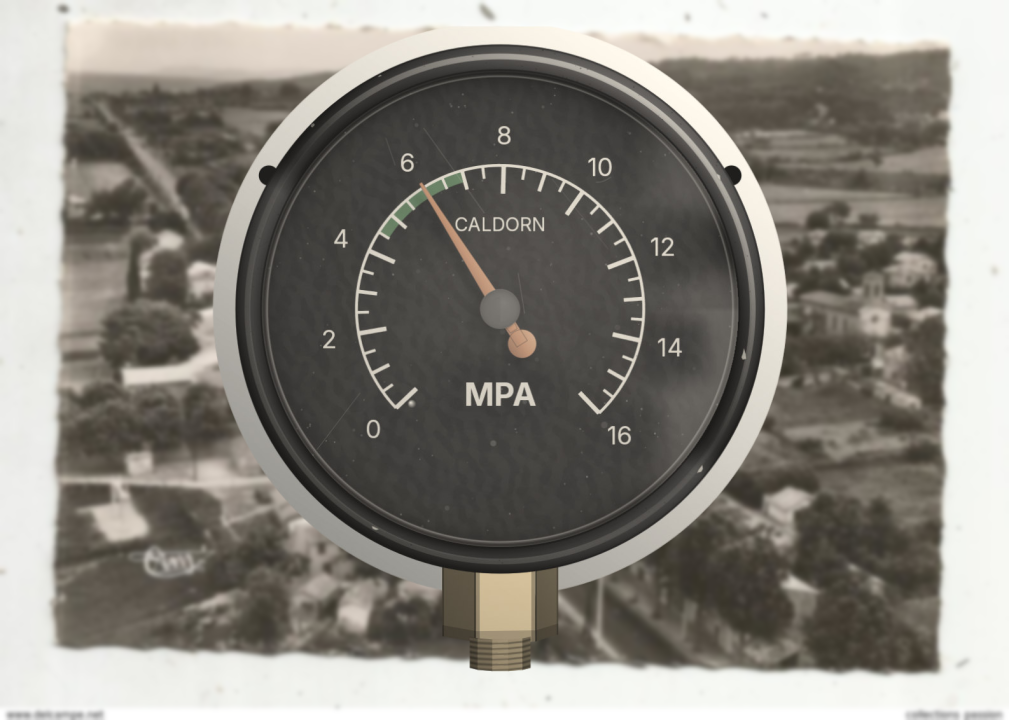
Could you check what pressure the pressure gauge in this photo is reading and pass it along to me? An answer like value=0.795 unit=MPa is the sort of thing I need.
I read value=6 unit=MPa
